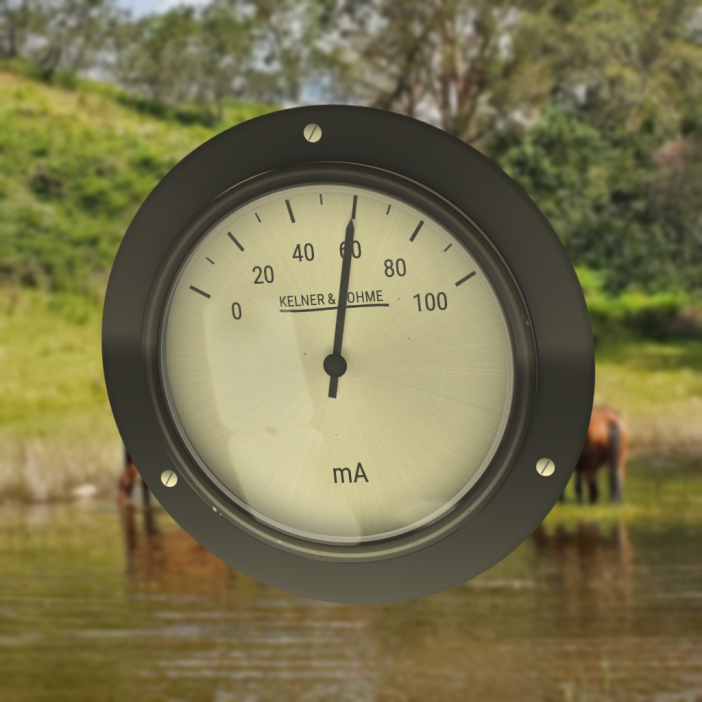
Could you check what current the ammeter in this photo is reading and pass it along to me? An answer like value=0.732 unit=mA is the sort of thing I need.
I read value=60 unit=mA
